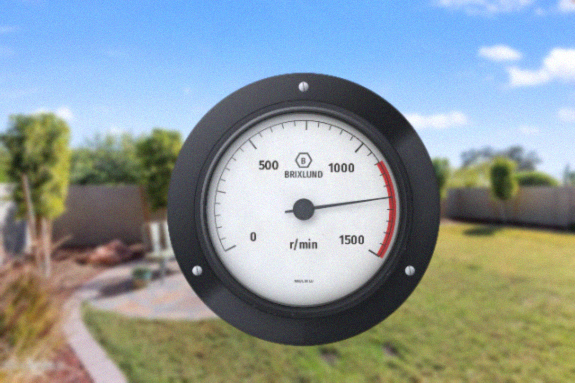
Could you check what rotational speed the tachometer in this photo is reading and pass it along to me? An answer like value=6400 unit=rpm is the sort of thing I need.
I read value=1250 unit=rpm
